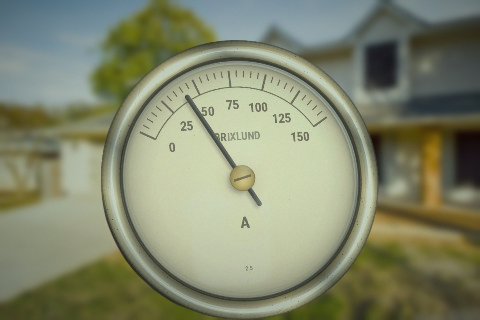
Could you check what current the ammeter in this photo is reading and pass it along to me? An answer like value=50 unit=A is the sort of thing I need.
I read value=40 unit=A
